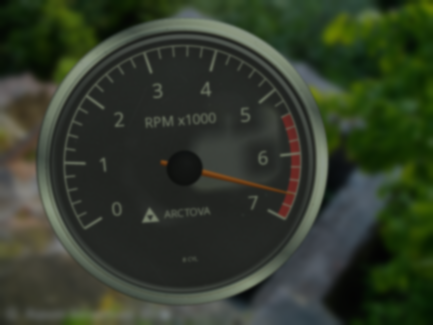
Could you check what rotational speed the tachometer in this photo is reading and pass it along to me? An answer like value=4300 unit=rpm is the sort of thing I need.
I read value=6600 unit=rpm
